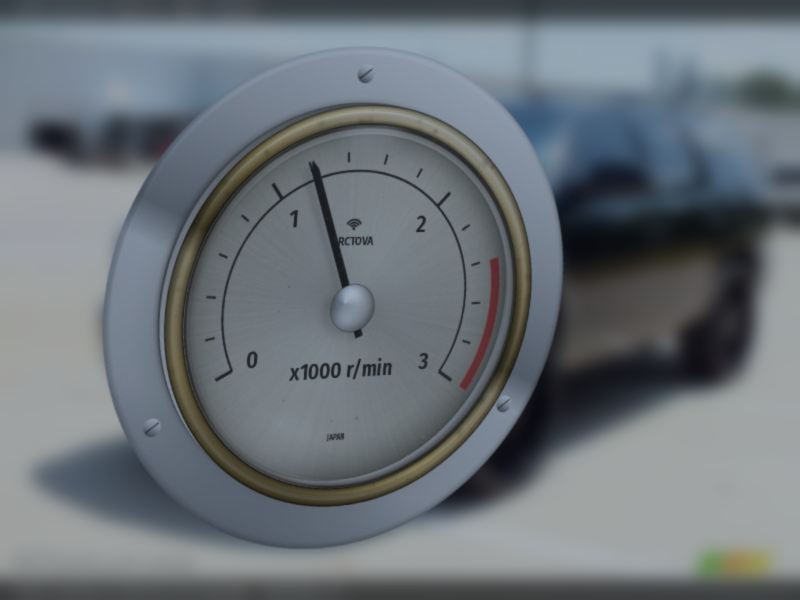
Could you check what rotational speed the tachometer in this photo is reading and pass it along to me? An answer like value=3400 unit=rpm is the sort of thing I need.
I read value=1200 unit=rpm
